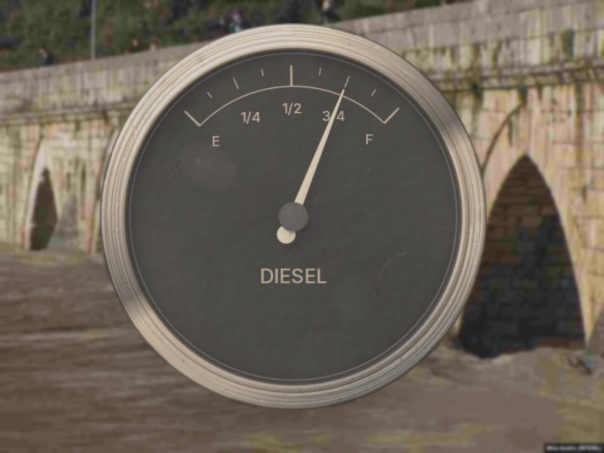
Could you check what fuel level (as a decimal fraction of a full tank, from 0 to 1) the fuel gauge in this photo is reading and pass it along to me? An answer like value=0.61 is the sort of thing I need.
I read value=0.75
